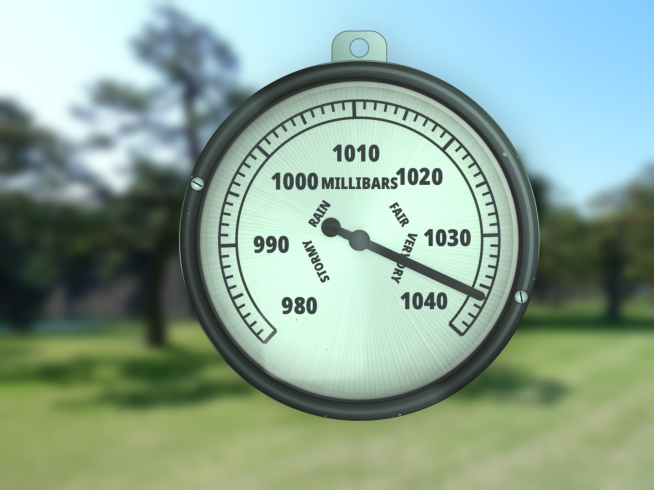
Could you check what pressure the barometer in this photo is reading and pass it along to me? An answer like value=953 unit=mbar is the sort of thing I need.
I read value=1036 unit=mbar
